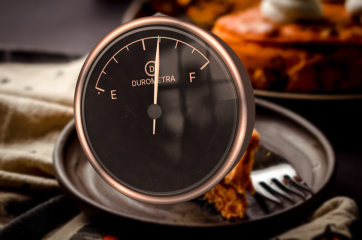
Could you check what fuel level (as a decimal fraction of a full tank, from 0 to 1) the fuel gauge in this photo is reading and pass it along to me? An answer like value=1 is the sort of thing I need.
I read value=0.625
